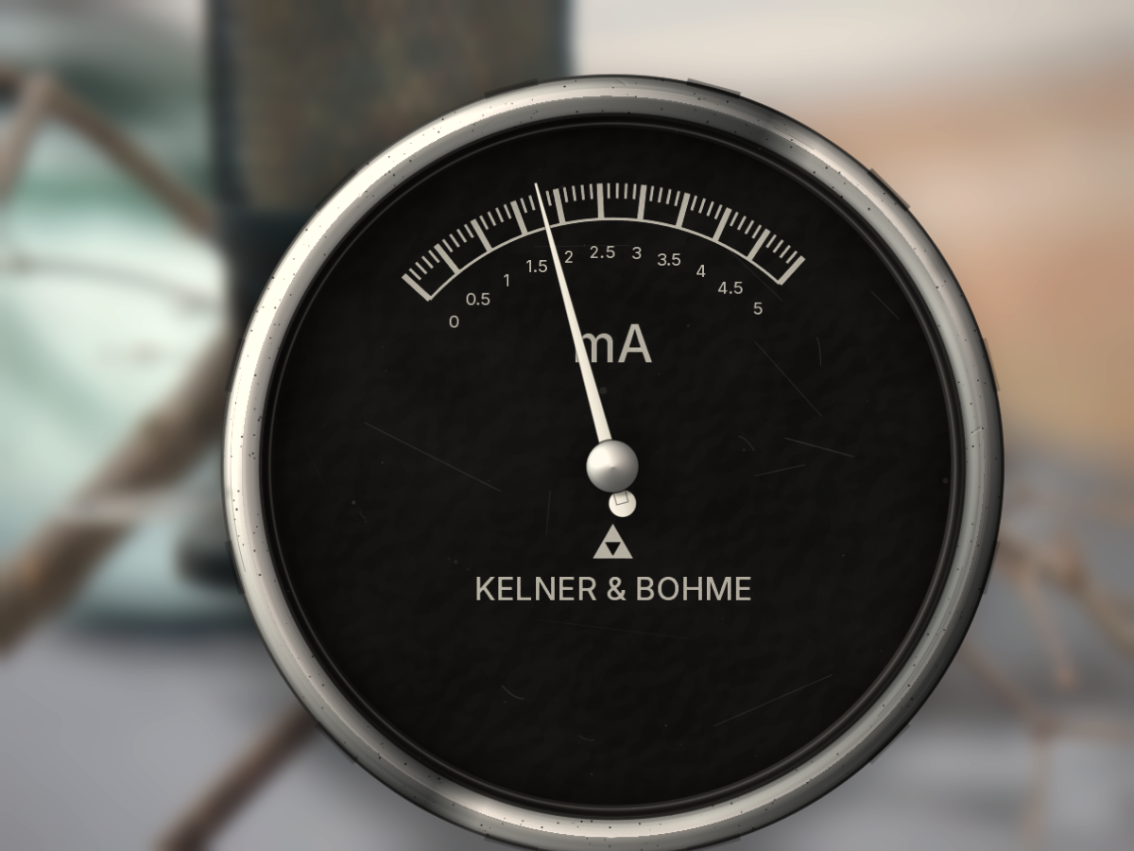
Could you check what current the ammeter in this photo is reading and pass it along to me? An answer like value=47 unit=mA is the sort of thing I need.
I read value=1.8 unit=mA
